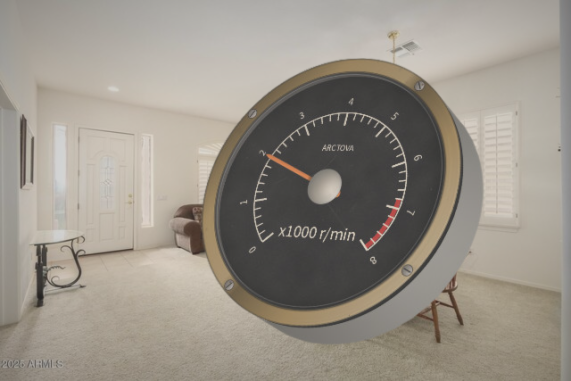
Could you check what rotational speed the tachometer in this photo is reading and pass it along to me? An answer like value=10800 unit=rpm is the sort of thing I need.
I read value=2000 unit=rpm
